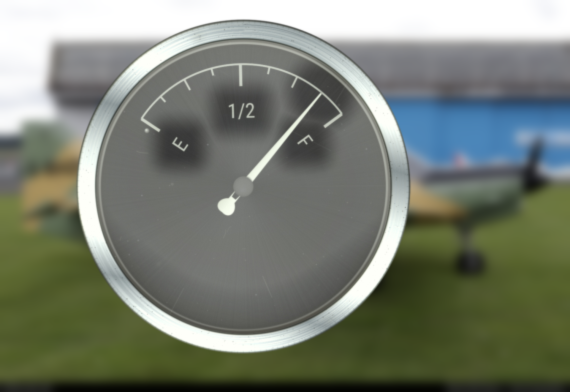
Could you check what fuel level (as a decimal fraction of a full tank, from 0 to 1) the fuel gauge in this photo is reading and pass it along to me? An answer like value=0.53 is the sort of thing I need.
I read value=0.875
